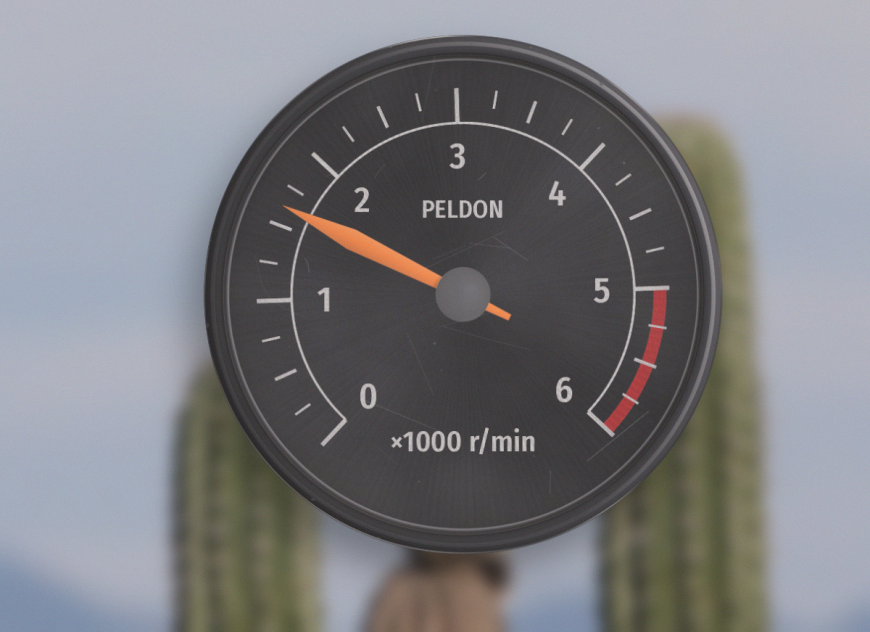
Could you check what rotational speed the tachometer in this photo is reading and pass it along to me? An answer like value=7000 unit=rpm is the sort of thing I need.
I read value=1625 unit=rpm
